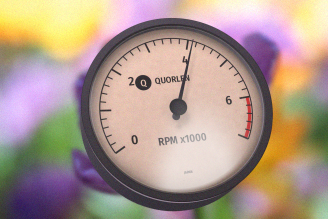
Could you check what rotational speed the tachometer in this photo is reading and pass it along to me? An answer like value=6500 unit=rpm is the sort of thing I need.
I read value=4100 unit=rpm
